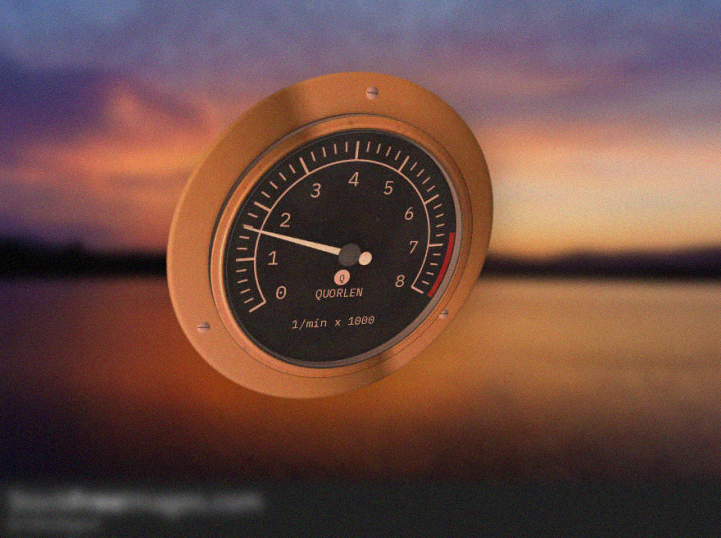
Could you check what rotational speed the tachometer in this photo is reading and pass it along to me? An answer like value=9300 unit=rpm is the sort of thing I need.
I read value=1600 unit=rpm
